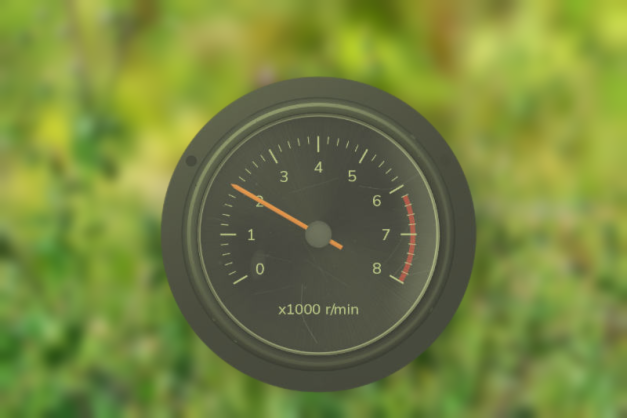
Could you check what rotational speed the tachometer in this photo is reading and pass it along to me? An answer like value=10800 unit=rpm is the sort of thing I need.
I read value=2000 unit=rpm
